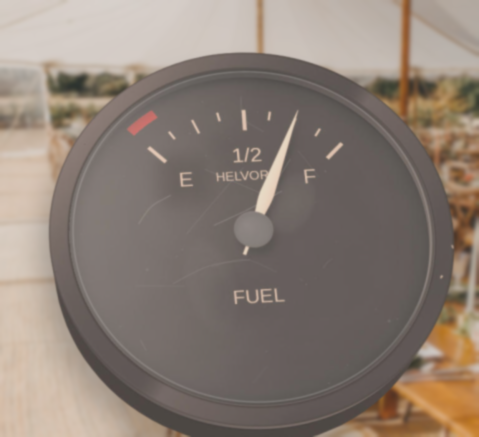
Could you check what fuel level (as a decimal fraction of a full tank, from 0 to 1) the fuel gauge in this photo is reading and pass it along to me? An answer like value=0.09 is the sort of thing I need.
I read value=0.75
